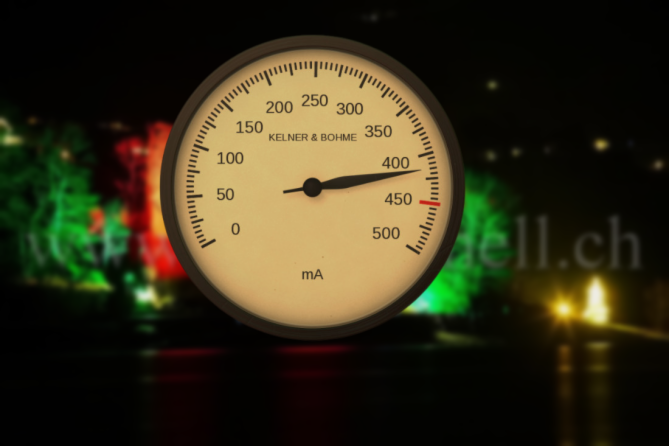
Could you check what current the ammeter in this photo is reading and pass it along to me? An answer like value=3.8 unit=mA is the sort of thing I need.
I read value=415 unit=mA
